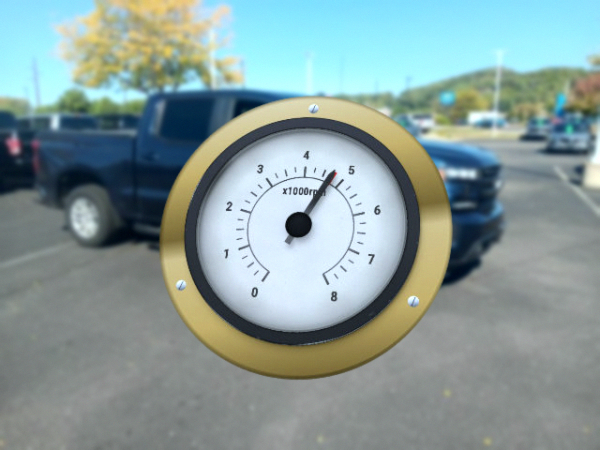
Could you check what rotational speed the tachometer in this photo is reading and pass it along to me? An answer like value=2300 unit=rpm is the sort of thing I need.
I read value=4750 unit=rpm
